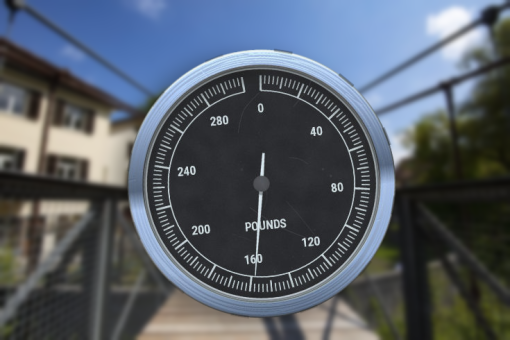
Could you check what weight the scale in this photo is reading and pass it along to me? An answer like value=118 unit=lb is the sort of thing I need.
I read value=158 unit=lb
